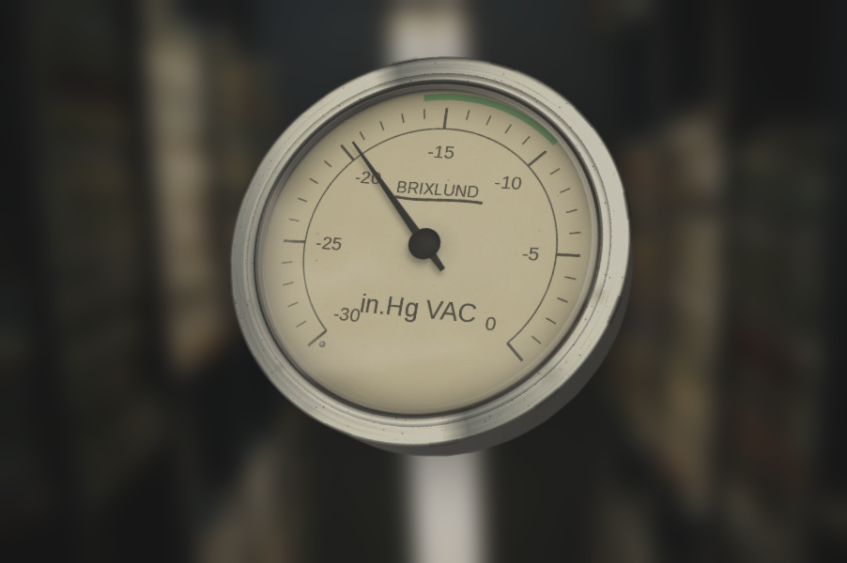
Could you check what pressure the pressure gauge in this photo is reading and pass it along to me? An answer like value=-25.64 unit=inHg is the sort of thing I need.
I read value=-19.5 unit=inHg
